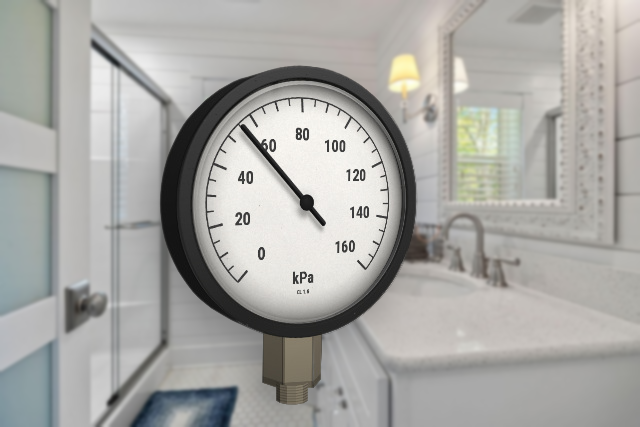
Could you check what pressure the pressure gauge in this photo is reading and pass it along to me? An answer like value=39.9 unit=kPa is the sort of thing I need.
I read value=55 unit=kPa
